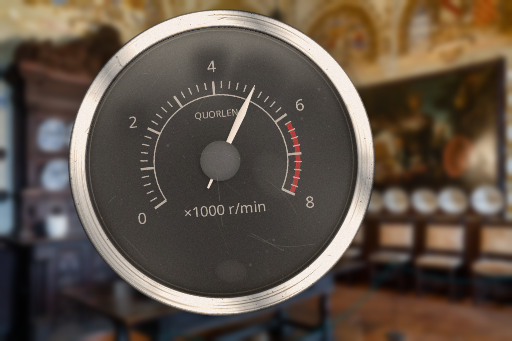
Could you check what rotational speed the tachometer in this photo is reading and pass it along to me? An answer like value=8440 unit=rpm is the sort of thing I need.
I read value=5000 unit=rpm
